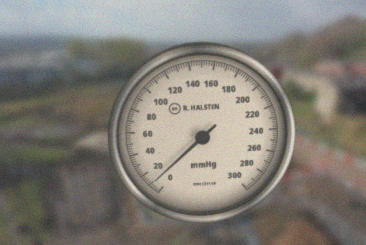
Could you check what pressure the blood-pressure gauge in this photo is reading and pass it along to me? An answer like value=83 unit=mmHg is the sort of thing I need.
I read value=10 unit=mmHg
